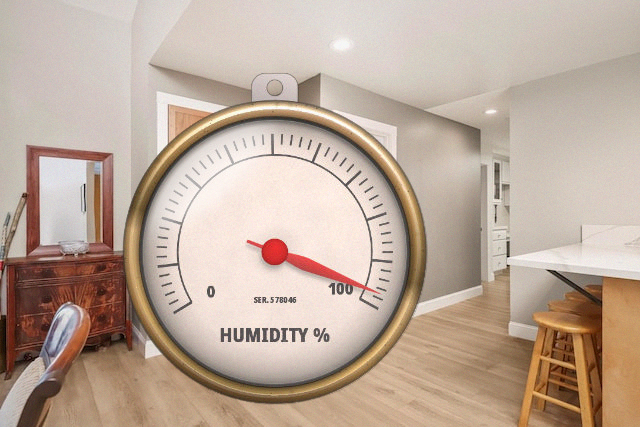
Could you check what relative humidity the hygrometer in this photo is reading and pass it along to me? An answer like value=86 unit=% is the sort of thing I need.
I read value=97 unit=%
